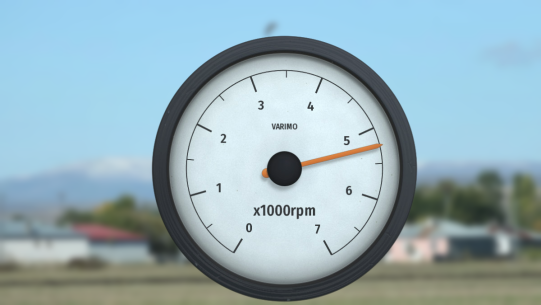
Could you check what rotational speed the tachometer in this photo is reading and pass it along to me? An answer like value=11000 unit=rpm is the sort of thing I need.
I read value=5250 unit=rpm
